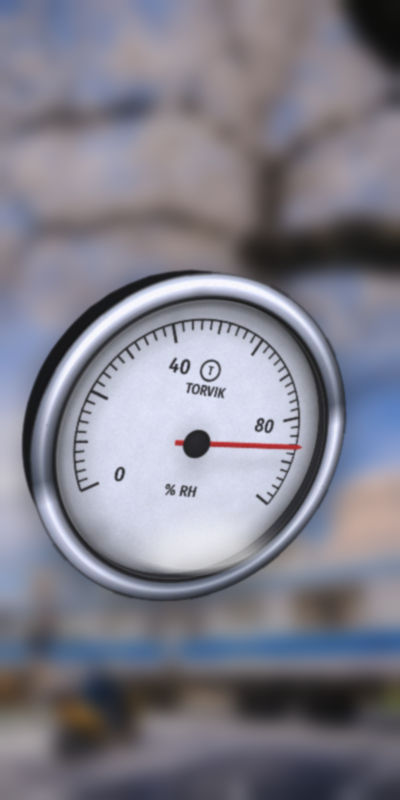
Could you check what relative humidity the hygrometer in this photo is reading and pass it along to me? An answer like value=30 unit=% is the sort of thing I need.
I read value=86 unit=%
